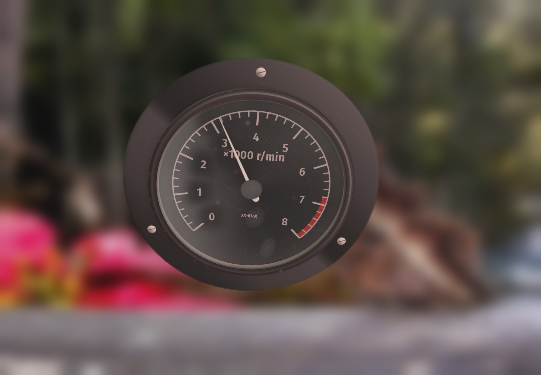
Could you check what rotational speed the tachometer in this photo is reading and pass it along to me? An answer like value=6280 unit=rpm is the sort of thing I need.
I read value=3200 unit=rpm
